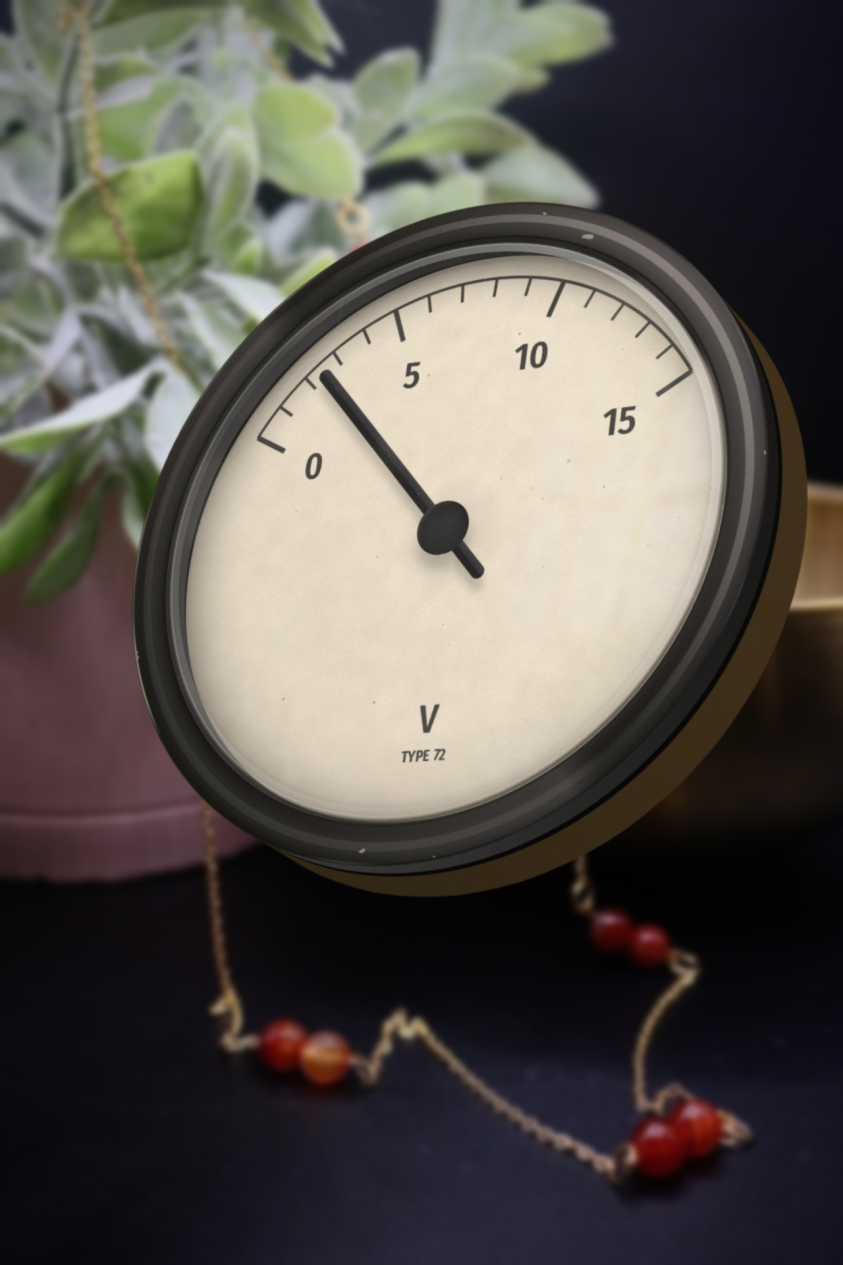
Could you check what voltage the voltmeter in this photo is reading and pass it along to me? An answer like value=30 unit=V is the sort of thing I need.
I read value=2.5 unit=V
